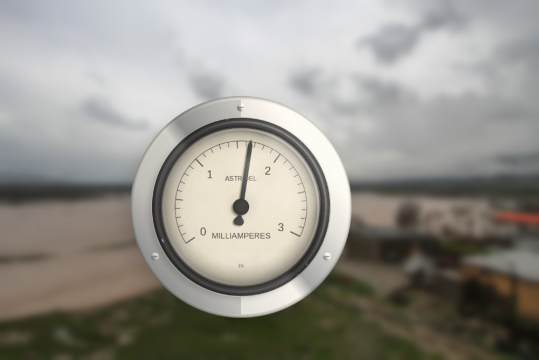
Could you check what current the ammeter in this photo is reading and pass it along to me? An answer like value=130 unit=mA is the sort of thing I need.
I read value=1.65 unit=mA
